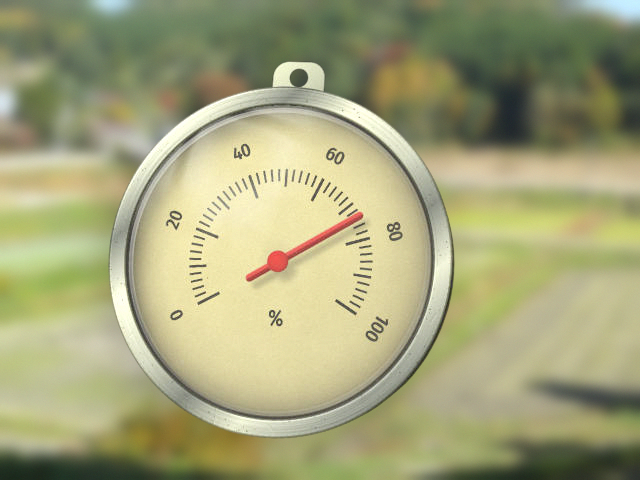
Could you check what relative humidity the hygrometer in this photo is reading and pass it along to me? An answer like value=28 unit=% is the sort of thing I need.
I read value=74 unit=%
